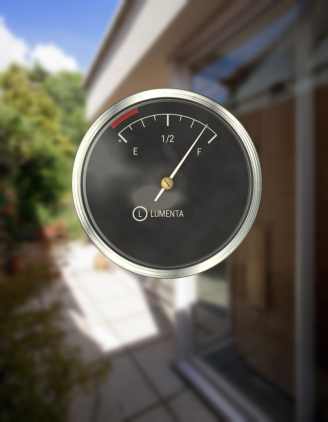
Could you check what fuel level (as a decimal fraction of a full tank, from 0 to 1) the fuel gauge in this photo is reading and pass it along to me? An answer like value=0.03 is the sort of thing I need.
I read value=0.875
